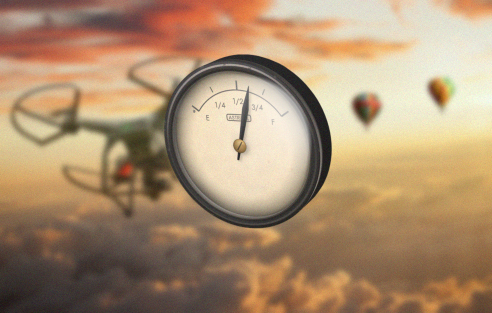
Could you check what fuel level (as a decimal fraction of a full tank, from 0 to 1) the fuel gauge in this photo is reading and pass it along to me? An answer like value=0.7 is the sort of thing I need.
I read value=0.625
